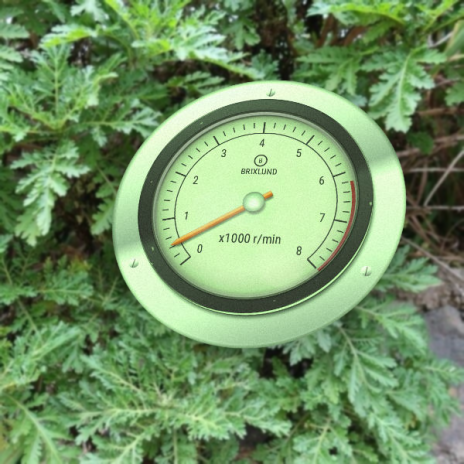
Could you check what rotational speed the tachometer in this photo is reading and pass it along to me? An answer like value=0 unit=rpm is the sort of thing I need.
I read value=400 unit=rpm
